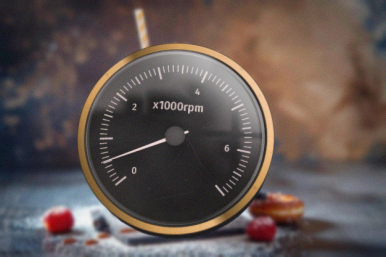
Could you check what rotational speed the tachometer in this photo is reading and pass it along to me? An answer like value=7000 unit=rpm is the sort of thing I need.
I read value=500 unit=rpm
